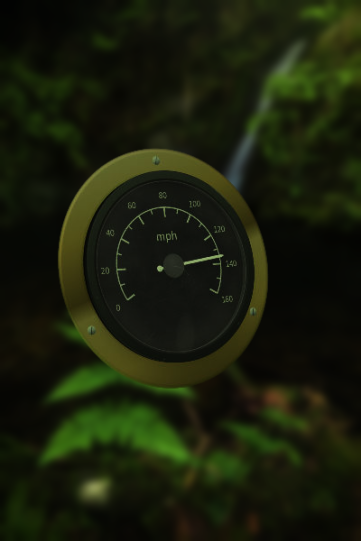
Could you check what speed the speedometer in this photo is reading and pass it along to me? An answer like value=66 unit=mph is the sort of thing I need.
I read value=135 unit=mph
